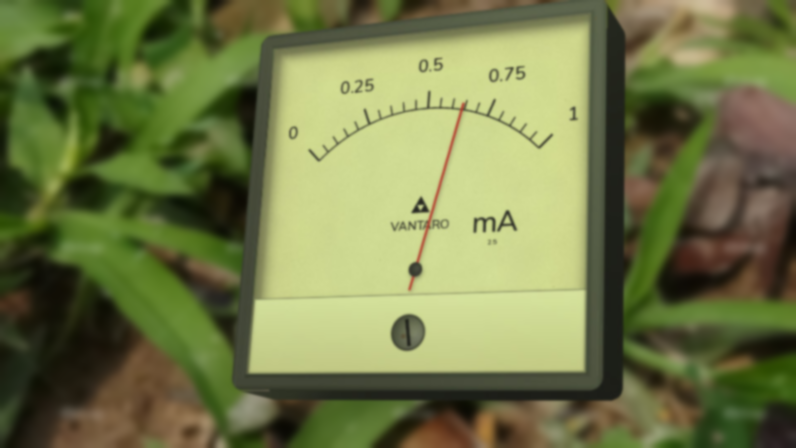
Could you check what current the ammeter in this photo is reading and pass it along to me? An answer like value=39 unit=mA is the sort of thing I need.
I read value=0.65 unit=mA
